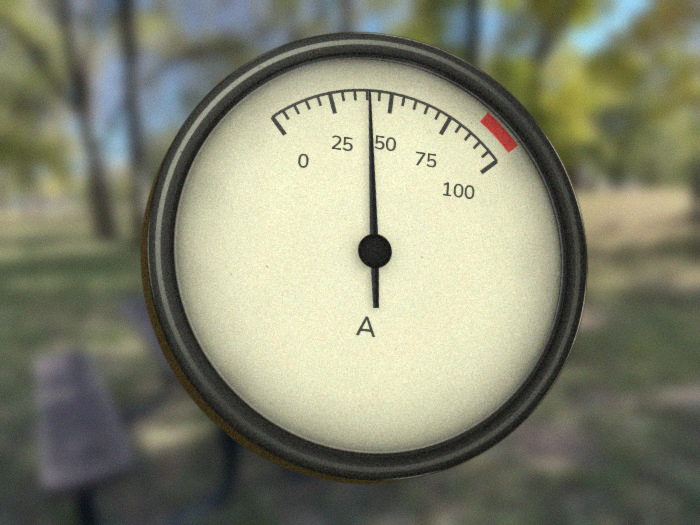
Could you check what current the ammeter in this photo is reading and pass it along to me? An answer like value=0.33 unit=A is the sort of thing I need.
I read value=40 unit=A
